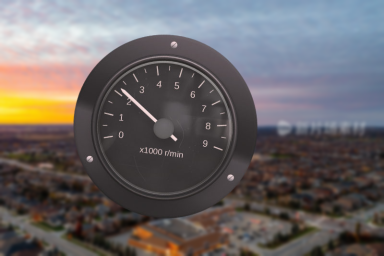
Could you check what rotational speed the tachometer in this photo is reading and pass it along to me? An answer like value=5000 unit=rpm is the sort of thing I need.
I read value=2250 unit=rpm
